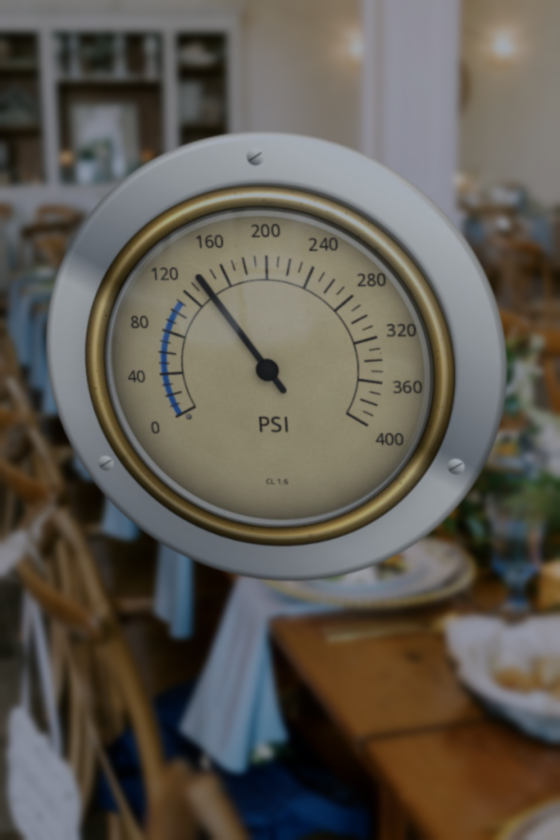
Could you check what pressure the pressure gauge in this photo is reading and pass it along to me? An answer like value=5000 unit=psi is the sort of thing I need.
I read value=140 unit=psi
